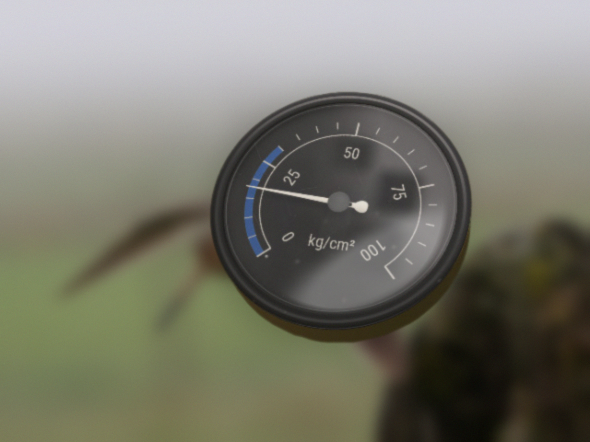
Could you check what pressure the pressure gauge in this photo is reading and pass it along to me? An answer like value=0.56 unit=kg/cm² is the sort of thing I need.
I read value=17.5 unit=kg/cm²
